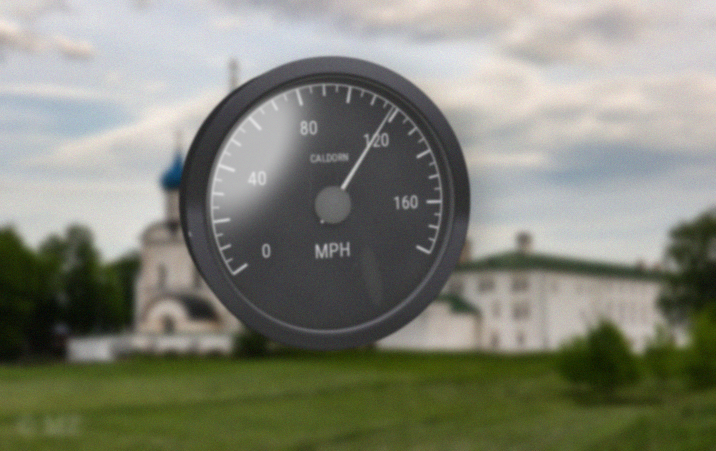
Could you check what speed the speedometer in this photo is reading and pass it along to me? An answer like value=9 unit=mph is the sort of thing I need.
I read value=117.5 unit=mph
